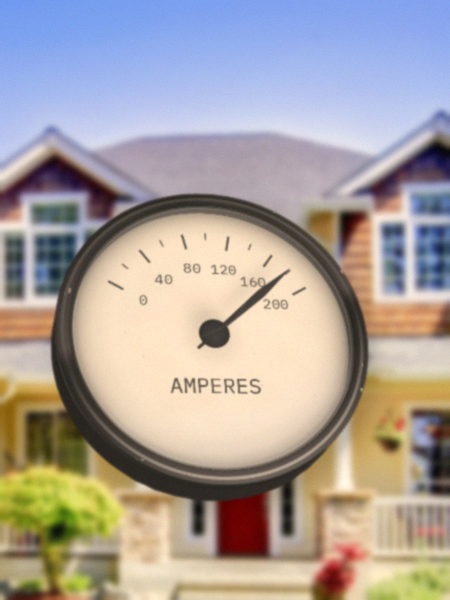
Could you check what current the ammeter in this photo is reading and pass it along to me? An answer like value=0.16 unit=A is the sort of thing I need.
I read value=180 unit=A
